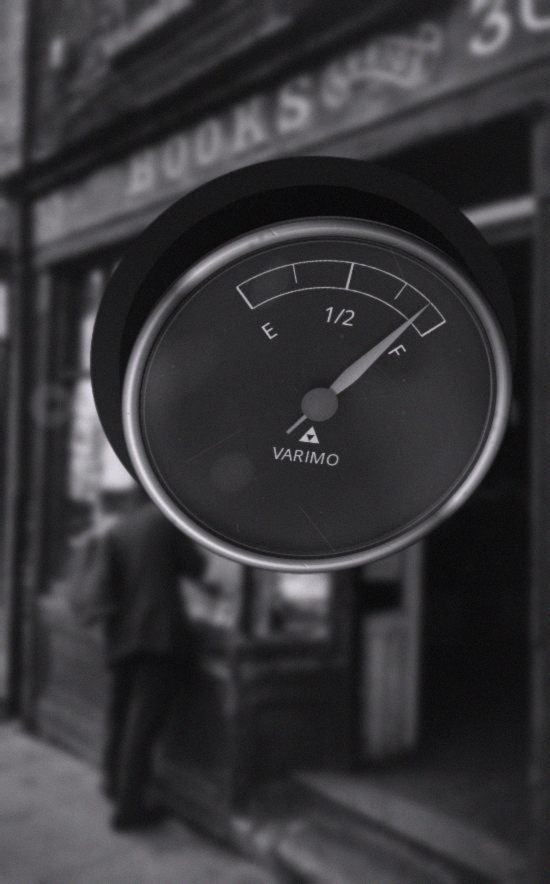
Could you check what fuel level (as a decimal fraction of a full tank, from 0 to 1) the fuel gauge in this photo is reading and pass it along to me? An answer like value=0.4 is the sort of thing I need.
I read value=0.875
